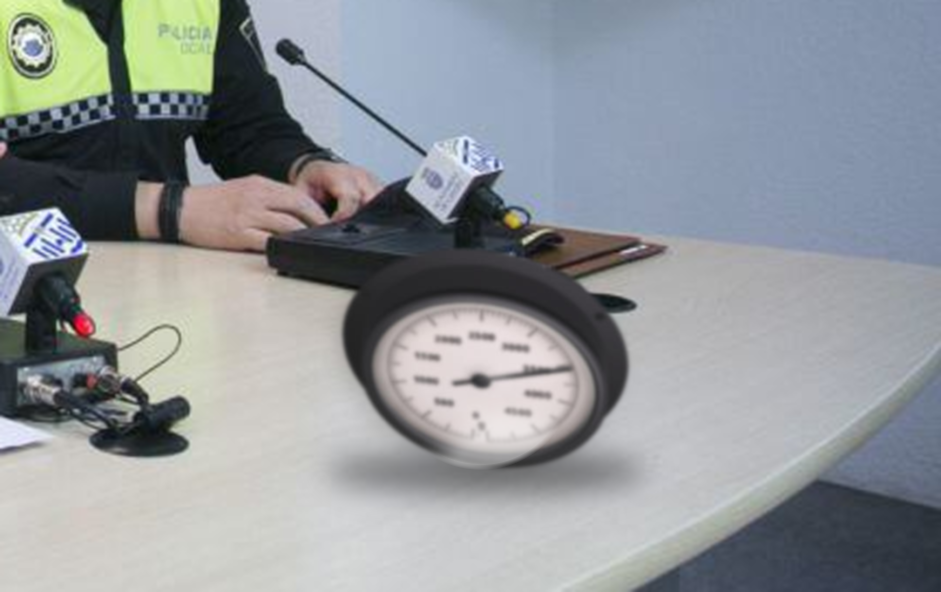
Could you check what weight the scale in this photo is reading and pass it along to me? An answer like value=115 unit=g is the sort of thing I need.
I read value=3500 unit=g
